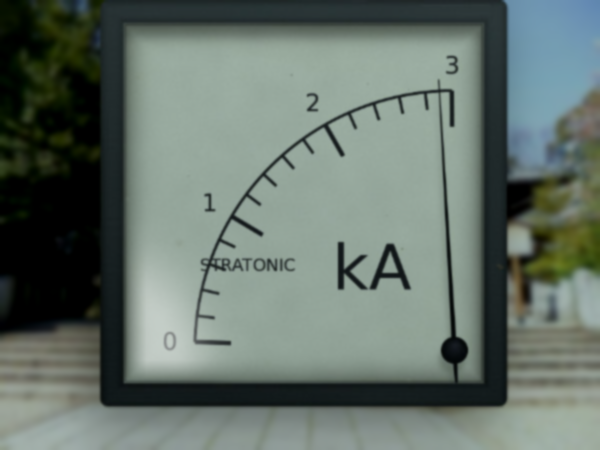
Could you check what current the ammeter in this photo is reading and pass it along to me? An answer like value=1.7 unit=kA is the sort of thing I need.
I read value=2.9 unit=kA
